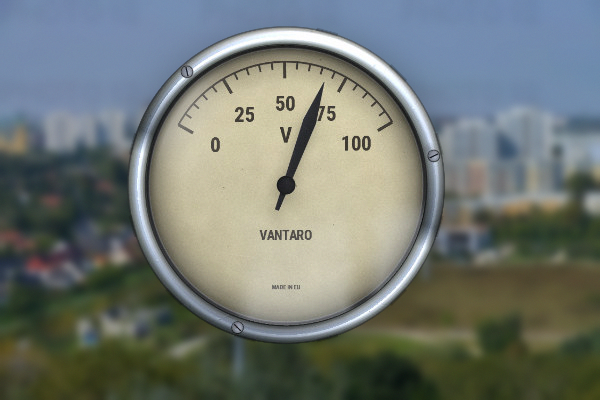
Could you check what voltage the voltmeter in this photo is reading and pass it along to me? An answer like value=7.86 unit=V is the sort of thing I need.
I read value=67.5 unit=V
